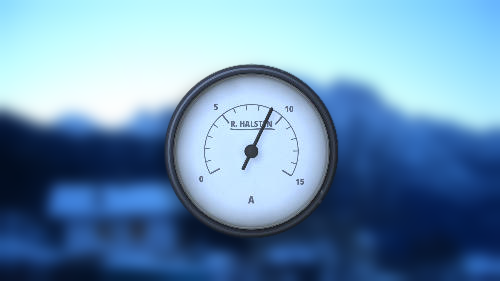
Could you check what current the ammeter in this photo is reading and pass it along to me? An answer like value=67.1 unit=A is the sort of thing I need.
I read value=9 unit=A
